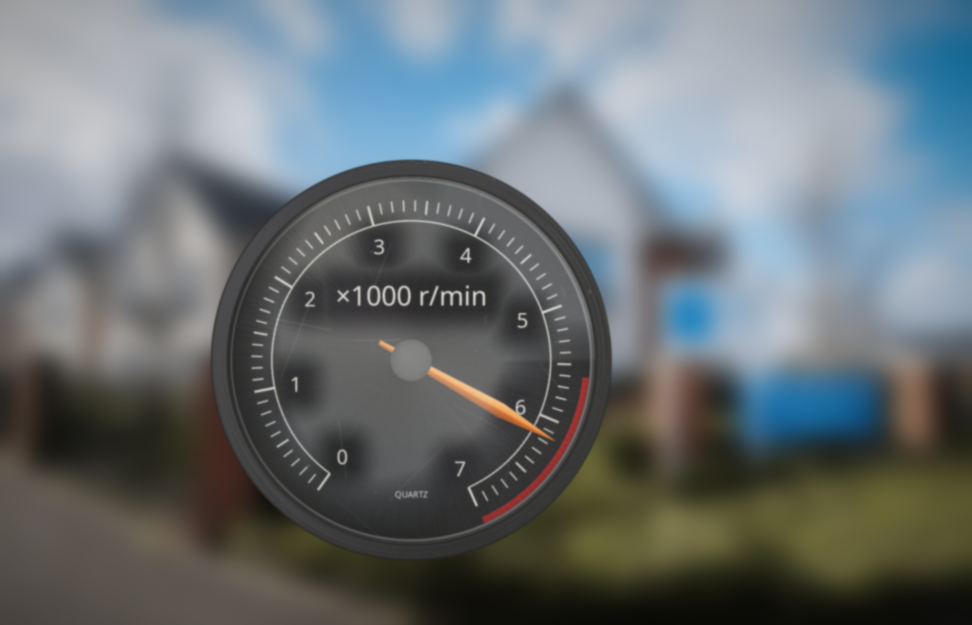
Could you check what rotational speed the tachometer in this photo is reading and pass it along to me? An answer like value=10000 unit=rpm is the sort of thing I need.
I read value=6150 unit=rpm
